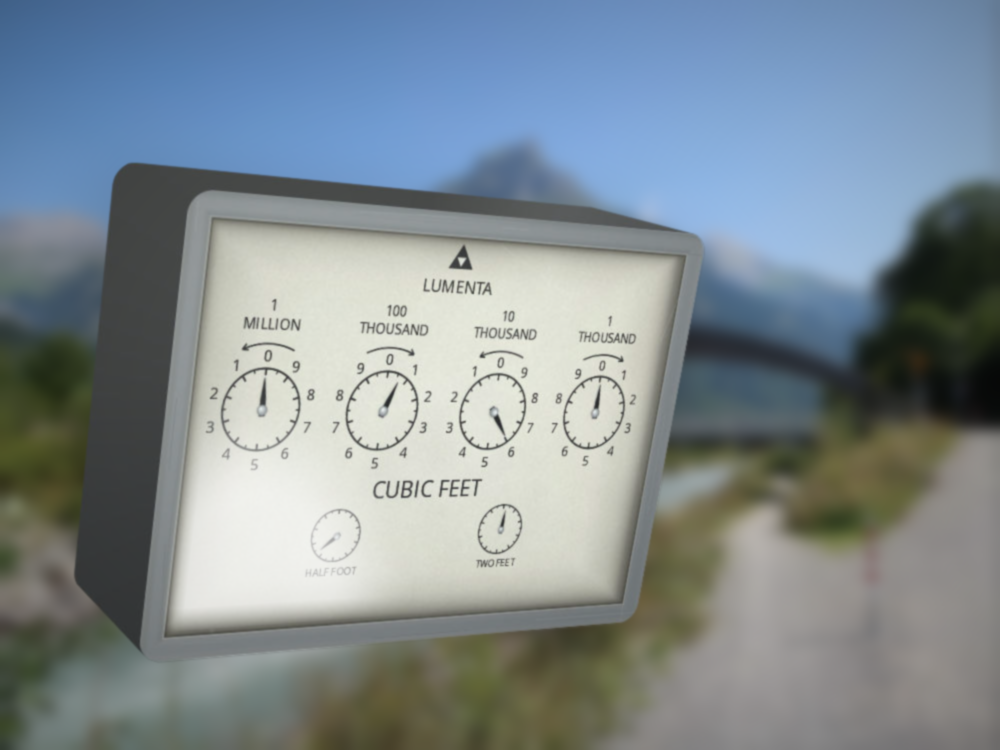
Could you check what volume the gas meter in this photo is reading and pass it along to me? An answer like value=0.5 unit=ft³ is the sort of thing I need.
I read value=6000 unit=ft³
